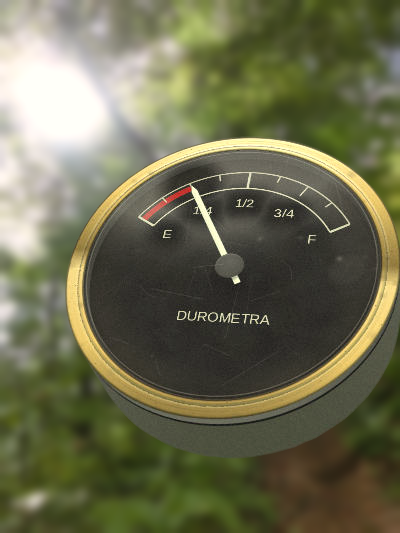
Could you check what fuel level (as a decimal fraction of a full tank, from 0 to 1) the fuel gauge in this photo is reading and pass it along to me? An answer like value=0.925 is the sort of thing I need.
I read value=0.25
